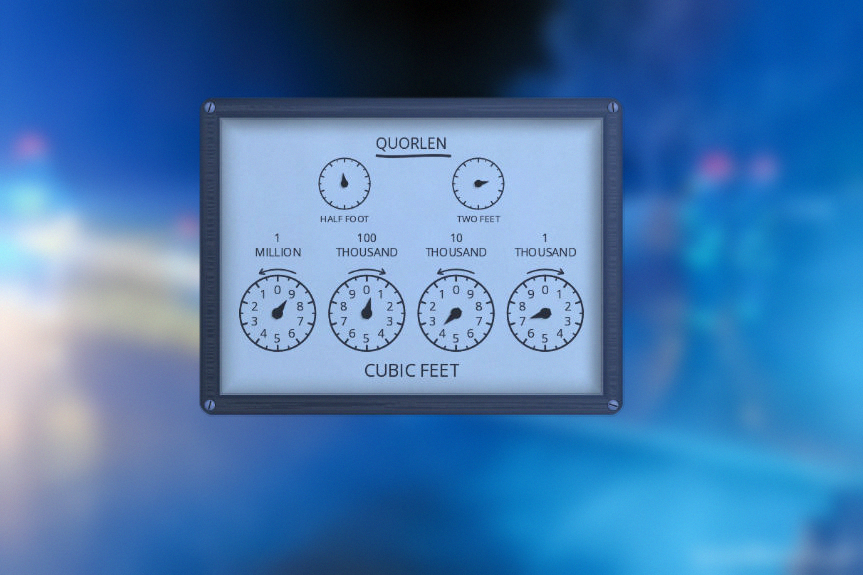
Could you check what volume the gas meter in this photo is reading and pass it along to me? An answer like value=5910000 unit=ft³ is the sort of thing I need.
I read value=903700 unit=ft³
